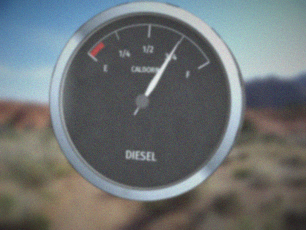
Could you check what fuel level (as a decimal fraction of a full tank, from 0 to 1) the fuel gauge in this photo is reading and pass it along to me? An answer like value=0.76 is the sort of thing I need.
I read value=0.75
